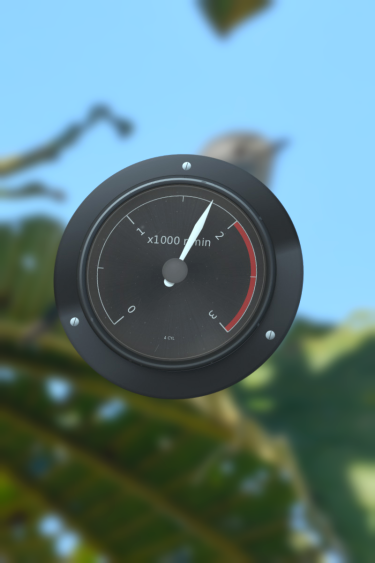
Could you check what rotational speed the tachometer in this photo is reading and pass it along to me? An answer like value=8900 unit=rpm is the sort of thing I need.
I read value=1750 unit=rpm
